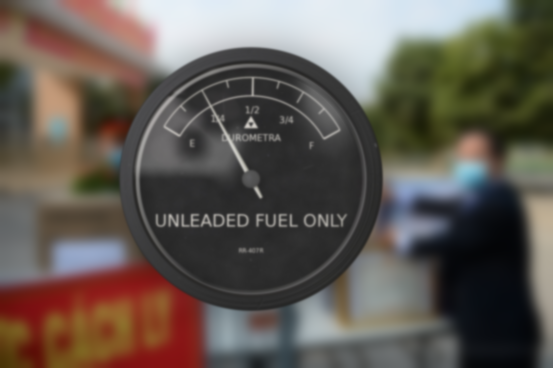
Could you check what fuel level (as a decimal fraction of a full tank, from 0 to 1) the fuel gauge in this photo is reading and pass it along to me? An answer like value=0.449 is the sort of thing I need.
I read value=0.25
